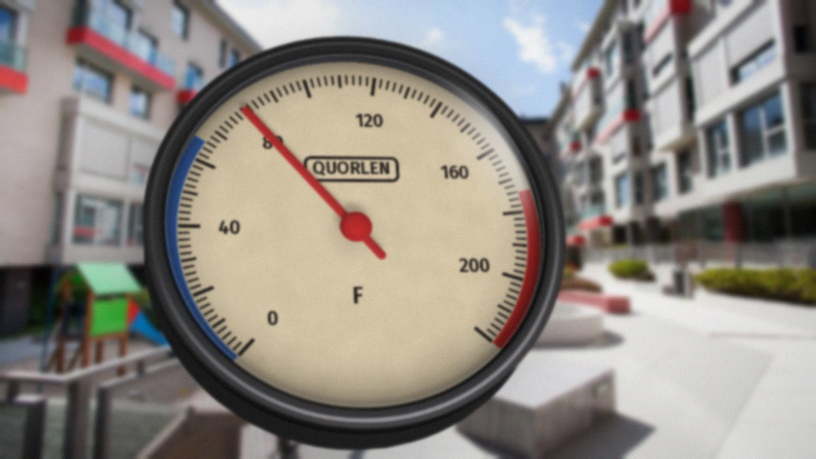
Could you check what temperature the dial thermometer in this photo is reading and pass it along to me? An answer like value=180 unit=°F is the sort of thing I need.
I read value=80 unit=°F
